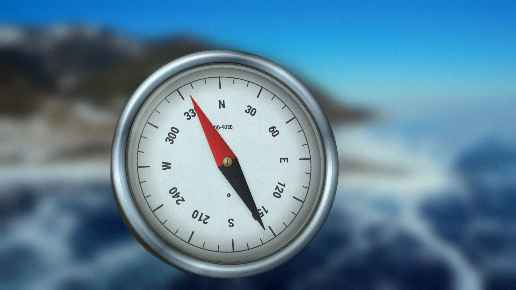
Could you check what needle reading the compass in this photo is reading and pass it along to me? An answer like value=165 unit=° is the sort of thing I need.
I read value=335 unit=°
